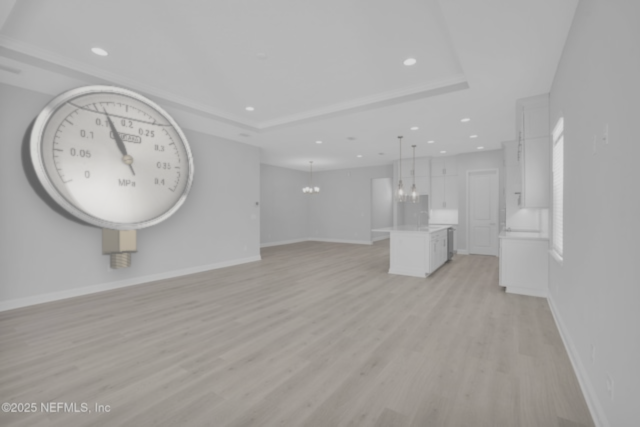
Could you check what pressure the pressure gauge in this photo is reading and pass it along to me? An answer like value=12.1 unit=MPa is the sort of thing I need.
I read value=0.16 unit=MPa
